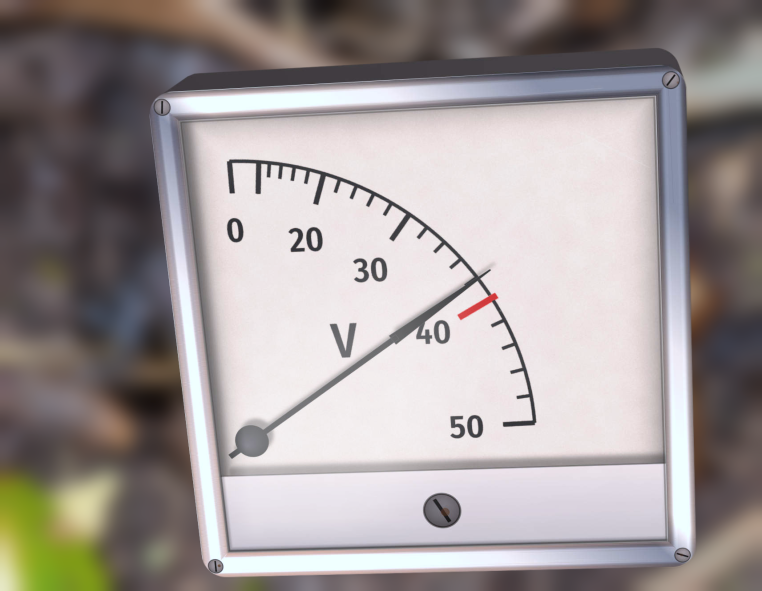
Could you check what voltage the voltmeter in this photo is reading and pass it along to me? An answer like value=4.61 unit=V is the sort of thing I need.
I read value=38 unit=V
